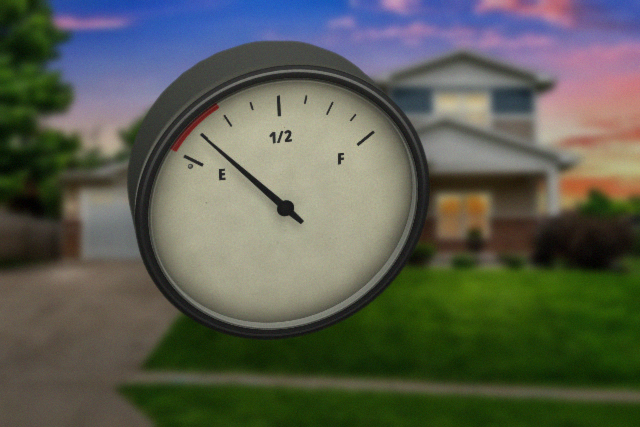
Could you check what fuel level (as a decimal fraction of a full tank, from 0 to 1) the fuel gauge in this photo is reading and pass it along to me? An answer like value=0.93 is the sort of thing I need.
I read value=0.125
